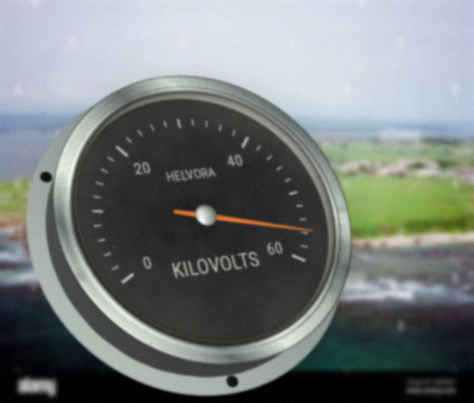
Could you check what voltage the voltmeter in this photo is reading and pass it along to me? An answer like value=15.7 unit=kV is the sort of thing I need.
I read value=56 unit=kV
